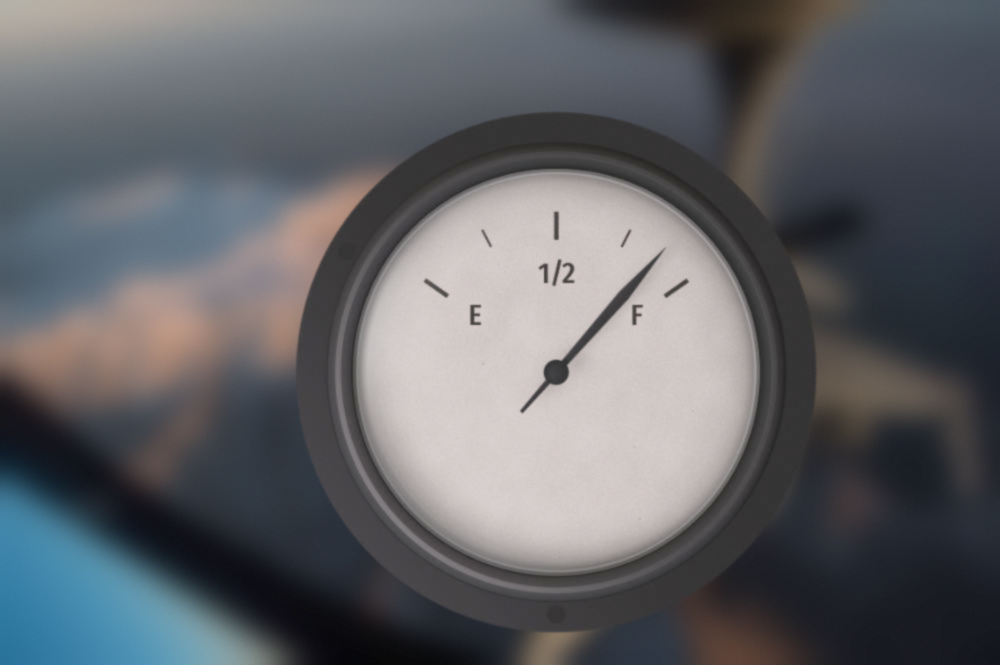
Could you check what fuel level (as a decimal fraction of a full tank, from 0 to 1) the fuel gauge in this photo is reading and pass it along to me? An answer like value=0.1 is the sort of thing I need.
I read value=0.875
